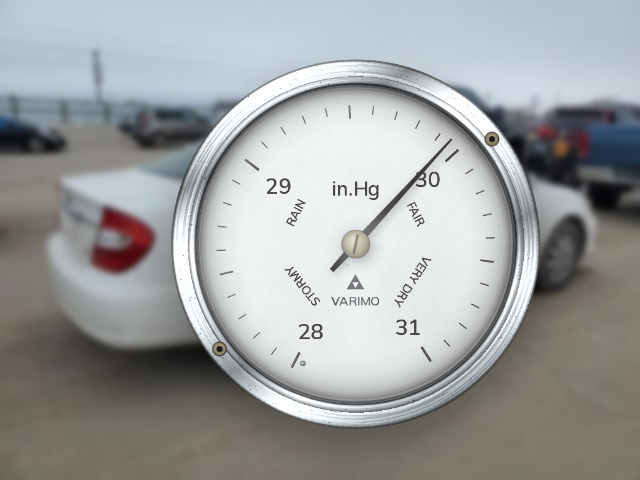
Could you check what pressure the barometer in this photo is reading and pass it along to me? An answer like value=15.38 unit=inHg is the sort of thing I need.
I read value=29.95 unit=inHg
